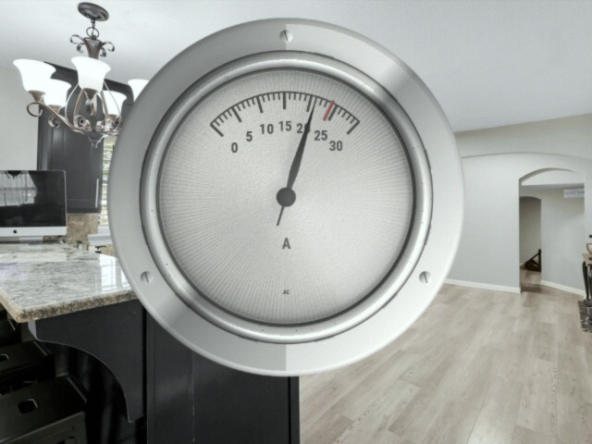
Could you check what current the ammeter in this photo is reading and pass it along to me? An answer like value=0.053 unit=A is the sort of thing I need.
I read value=21 unit=A
